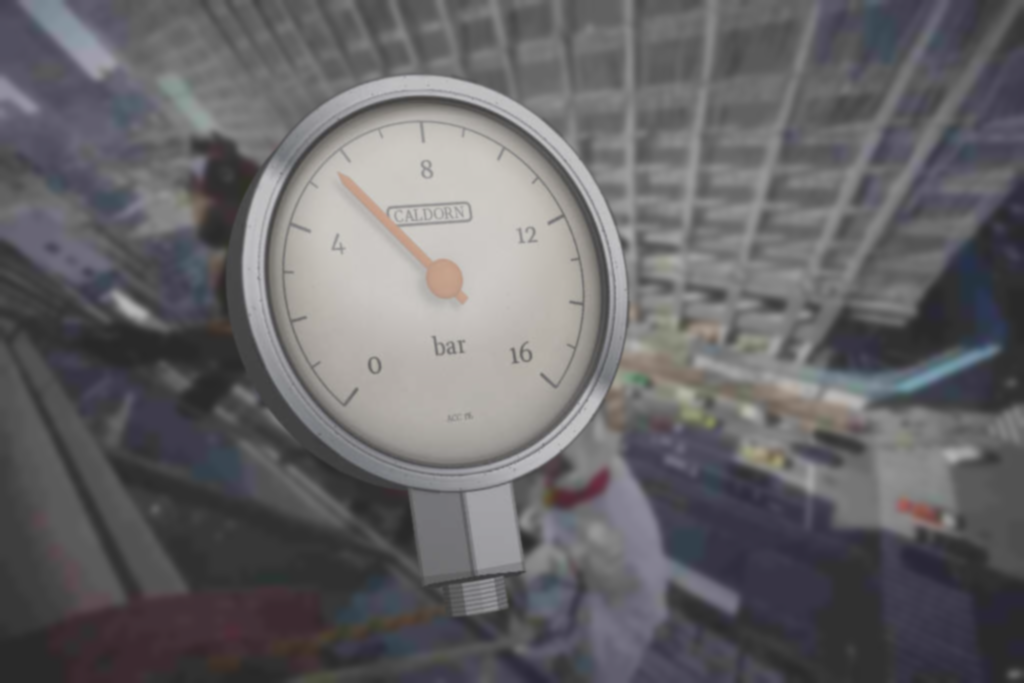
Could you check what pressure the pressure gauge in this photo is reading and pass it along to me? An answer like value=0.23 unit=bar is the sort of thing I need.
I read value=5.5 unit=bar
